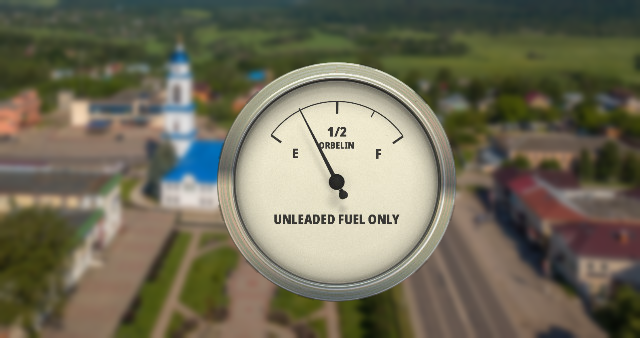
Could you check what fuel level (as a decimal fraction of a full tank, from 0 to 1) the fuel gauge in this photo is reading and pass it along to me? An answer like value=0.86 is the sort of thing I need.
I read value=0.25
